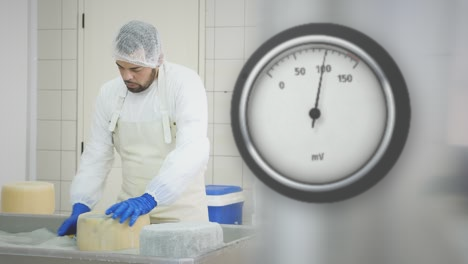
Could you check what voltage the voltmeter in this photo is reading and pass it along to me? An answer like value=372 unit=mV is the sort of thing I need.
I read value=100 unit=mV
